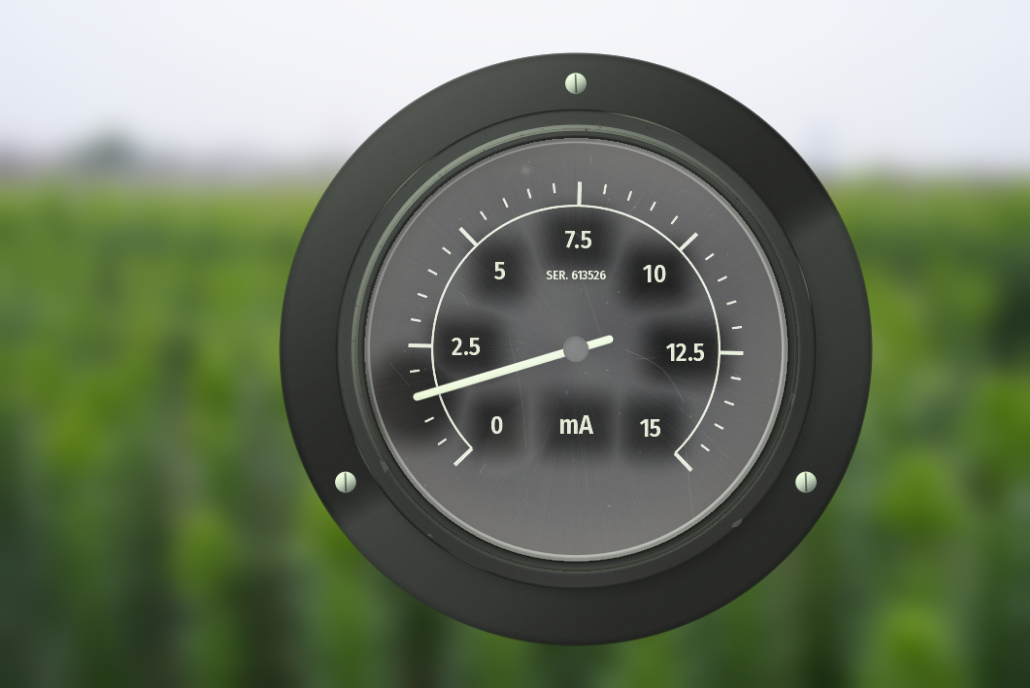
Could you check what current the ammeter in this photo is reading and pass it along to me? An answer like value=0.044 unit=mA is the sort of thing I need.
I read value=1.5 unit=mA
